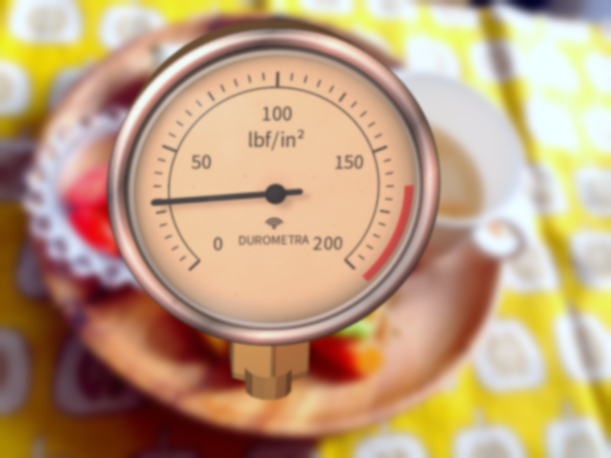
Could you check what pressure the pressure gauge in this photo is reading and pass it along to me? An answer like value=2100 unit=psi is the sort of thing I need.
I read value=30 unit=psi
